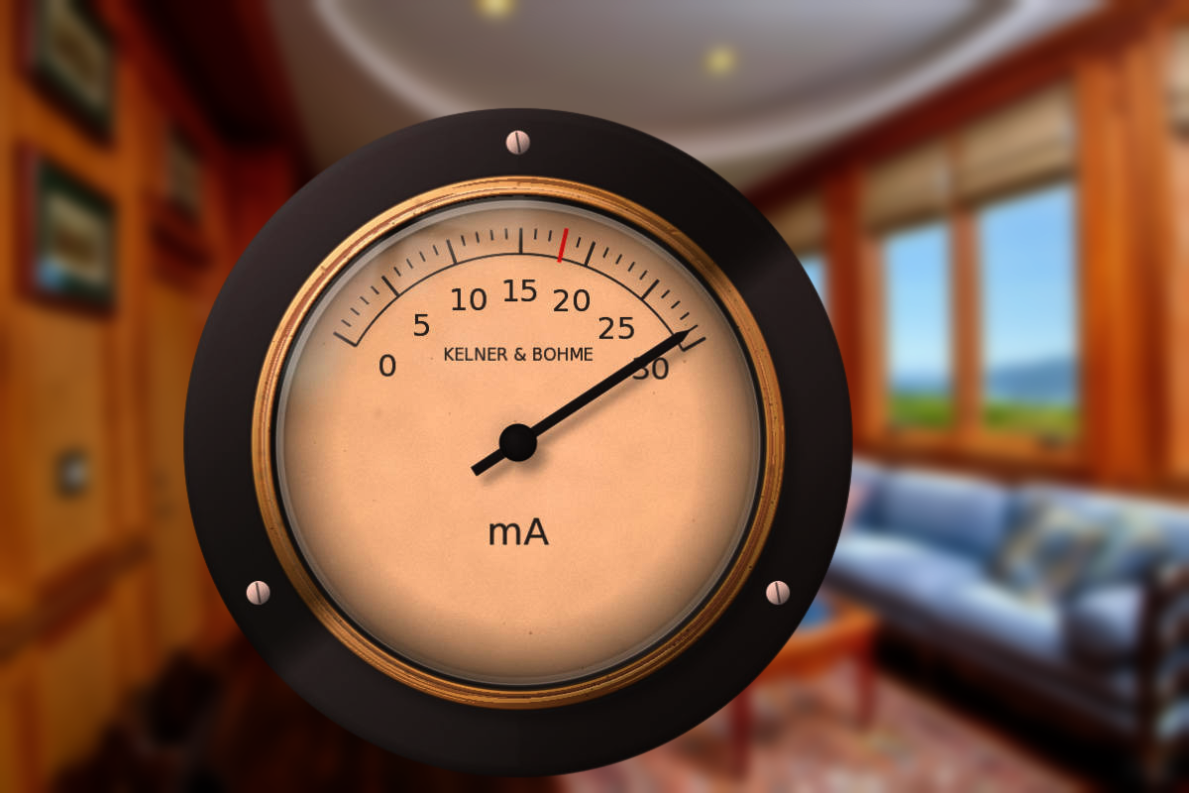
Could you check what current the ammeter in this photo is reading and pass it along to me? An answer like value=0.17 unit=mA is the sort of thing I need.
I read value=29 unit=mA
